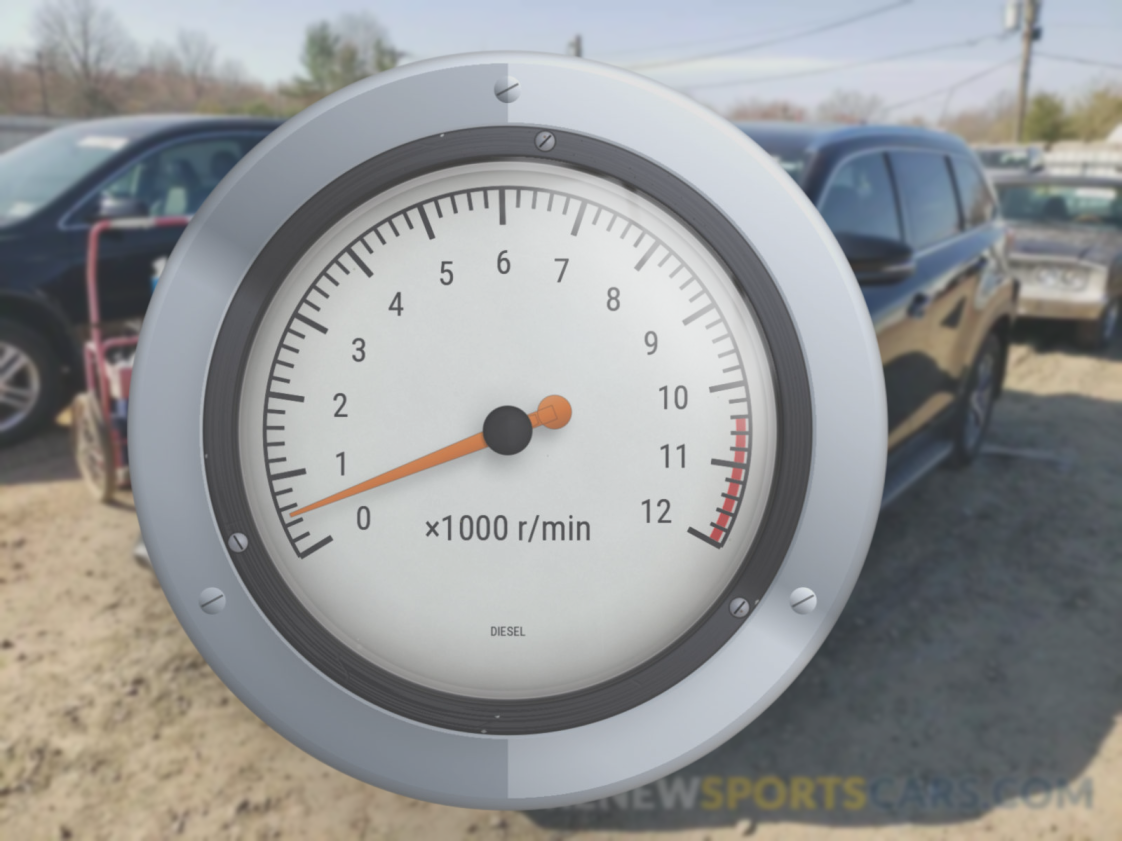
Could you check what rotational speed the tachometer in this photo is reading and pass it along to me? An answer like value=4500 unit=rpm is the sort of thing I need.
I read value=500 unit=rpm
